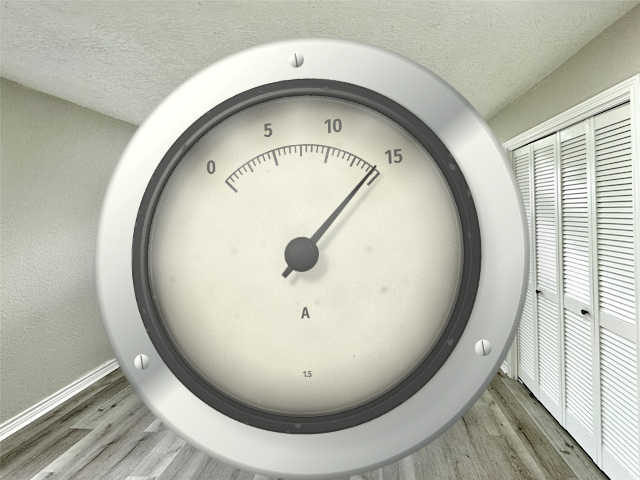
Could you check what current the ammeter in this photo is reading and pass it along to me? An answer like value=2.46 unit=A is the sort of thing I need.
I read value=14.5 unit=A
